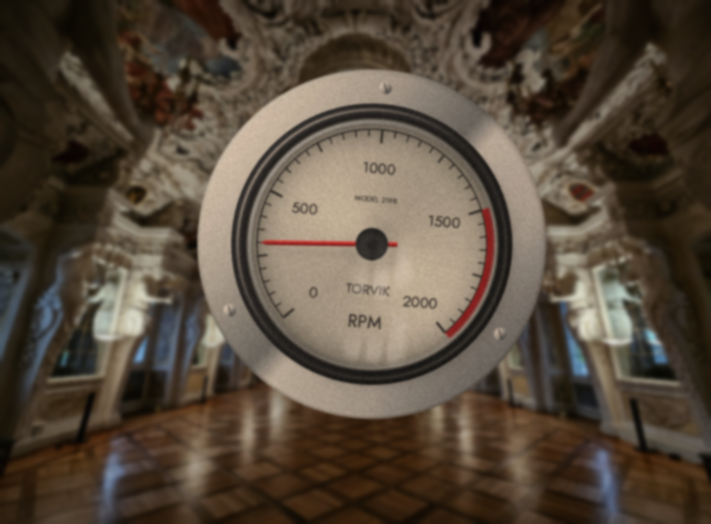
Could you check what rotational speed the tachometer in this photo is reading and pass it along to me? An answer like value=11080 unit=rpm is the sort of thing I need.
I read value=300 unit=rpm
